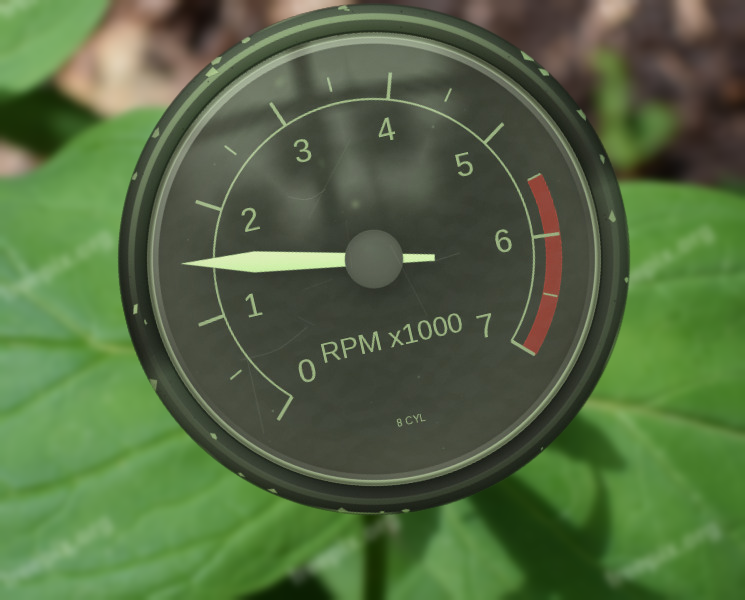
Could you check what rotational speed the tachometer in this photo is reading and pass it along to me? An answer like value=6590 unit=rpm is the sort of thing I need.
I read value=1500 unit=rpm
